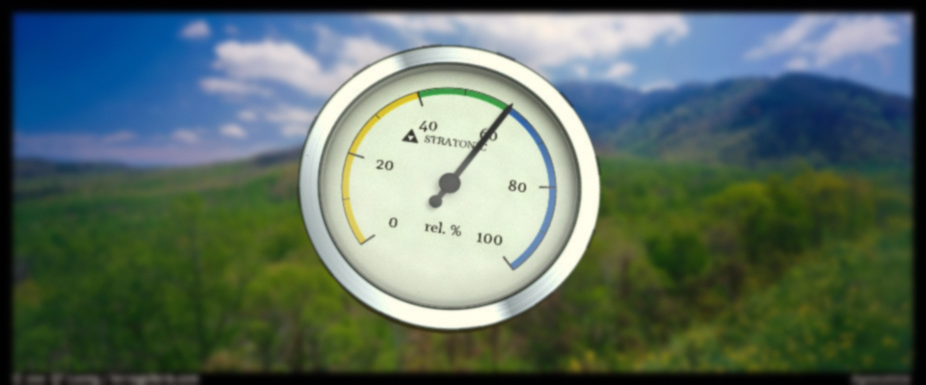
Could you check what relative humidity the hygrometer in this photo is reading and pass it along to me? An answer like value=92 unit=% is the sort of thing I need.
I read value=60 unit=%
